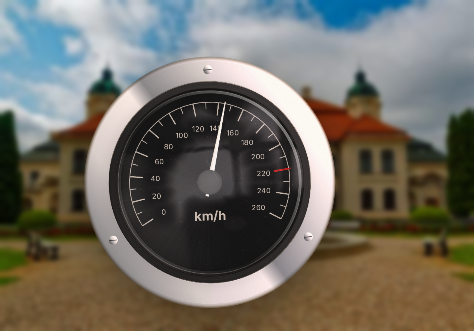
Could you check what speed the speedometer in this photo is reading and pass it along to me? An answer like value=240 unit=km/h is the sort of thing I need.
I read value=145 unit=km/h
